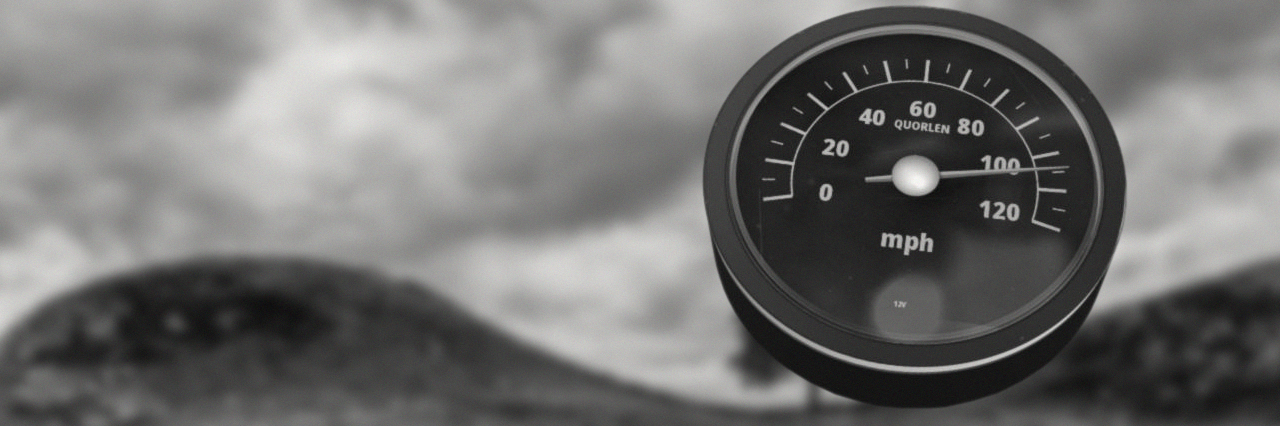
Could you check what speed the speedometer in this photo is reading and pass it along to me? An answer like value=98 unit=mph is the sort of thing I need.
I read value=105 unit=mph
